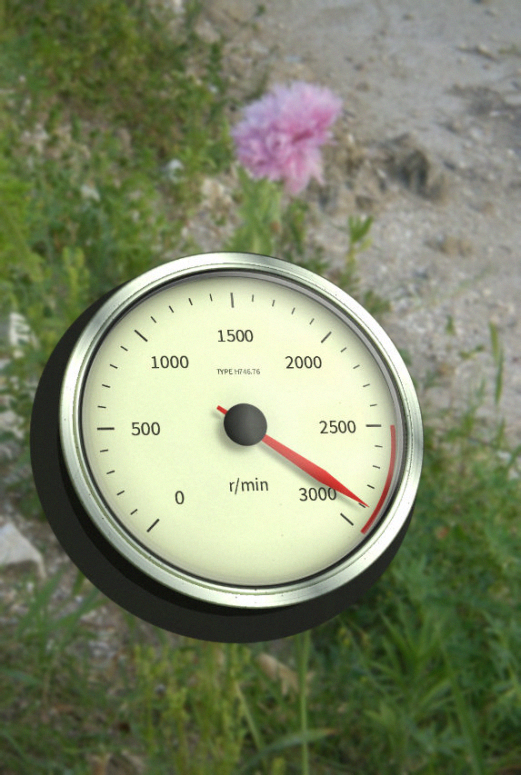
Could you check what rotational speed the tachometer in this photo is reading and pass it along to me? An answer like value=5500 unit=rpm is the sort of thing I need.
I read value=2900 unit=rpm
